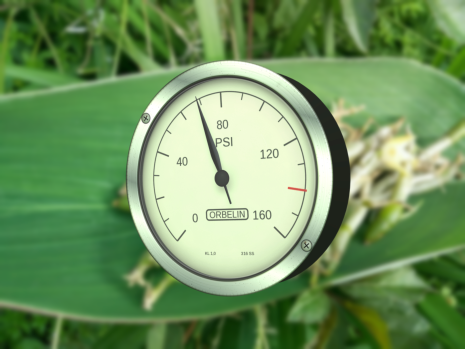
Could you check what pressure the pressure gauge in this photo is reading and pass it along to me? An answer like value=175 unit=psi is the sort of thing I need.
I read value=70 unit=psi
